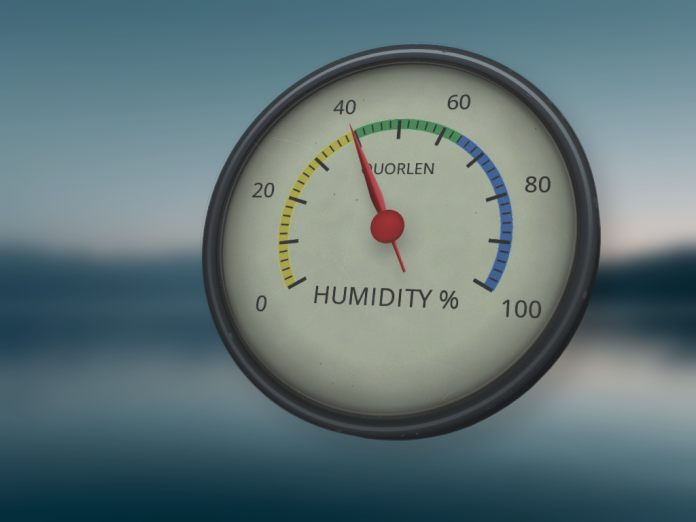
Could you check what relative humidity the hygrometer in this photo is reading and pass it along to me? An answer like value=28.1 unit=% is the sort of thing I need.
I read value=40 unit=%
